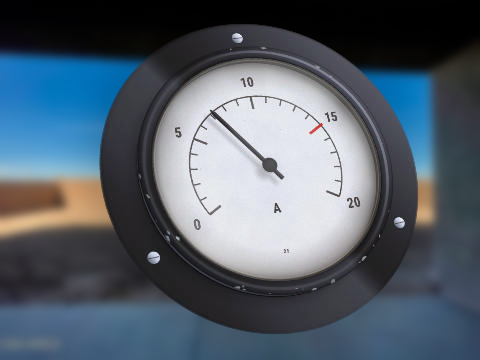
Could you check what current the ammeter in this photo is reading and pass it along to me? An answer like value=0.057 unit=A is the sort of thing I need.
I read value=7 unit=A
